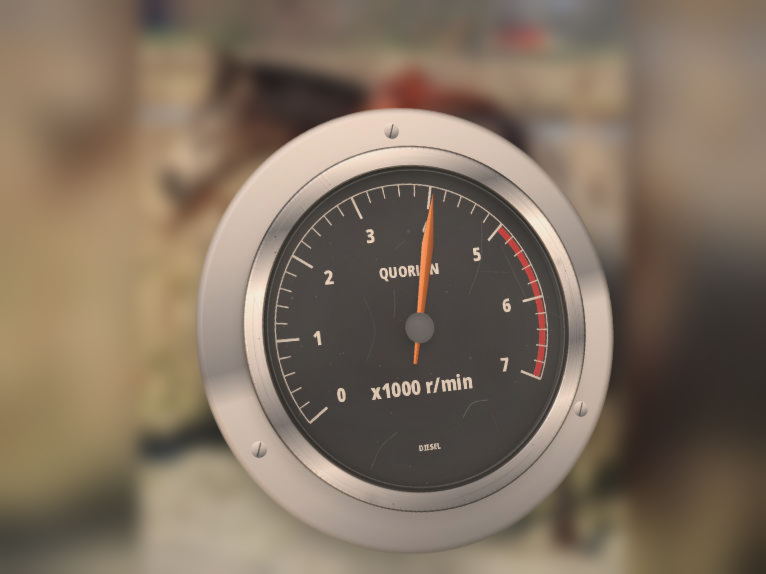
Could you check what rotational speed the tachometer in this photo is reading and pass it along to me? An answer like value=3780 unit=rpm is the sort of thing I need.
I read value=4000 unit=rpm
